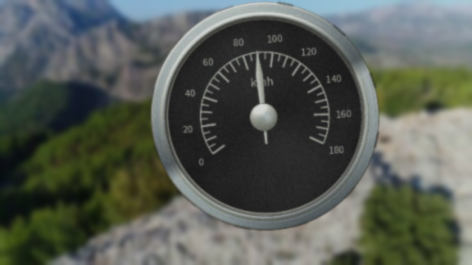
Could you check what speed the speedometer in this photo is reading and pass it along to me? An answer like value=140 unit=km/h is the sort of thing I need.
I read value=90 unit=km/h
